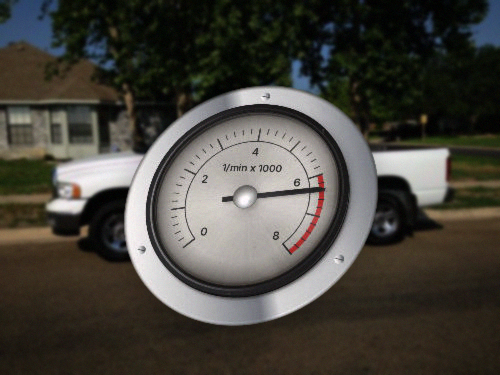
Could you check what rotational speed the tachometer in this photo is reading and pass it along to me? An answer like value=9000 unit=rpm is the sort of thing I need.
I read value=6400 unit=rpm
